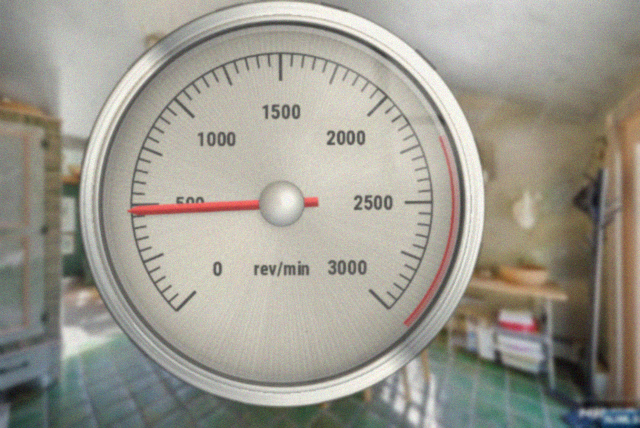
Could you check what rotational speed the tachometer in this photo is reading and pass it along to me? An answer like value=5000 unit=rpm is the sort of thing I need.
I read value=475 unit=rpm
